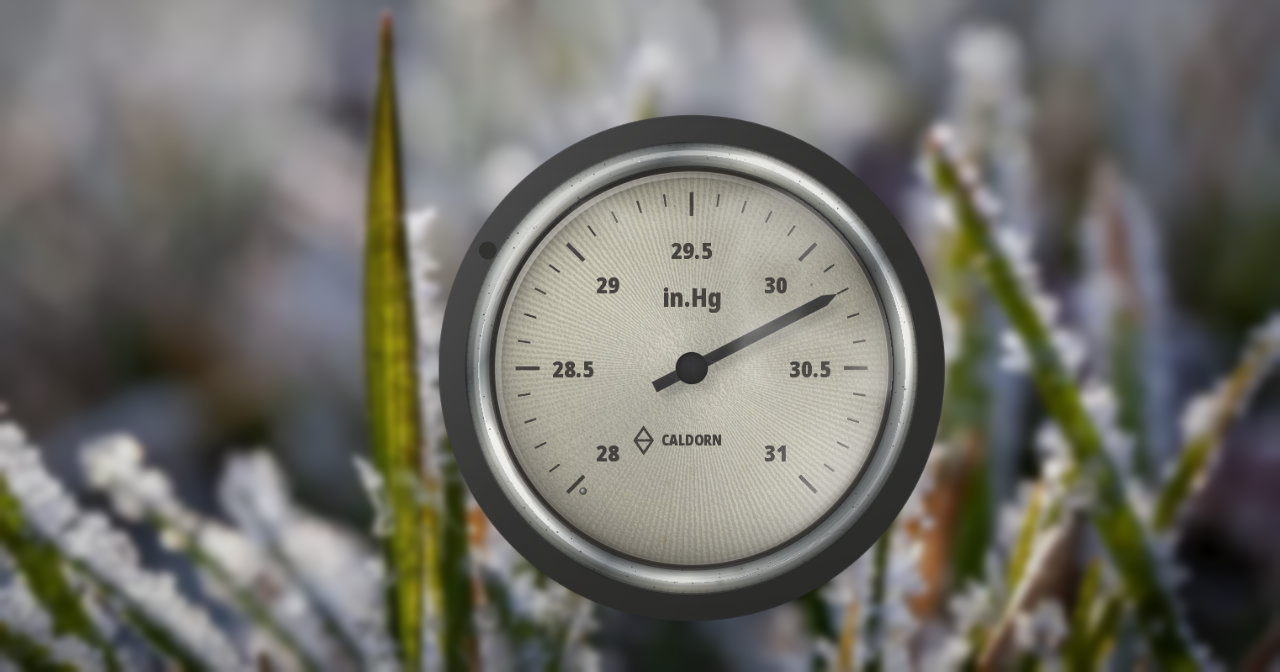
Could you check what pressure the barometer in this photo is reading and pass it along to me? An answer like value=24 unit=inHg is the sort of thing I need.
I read value=30.2 unit=inHg
